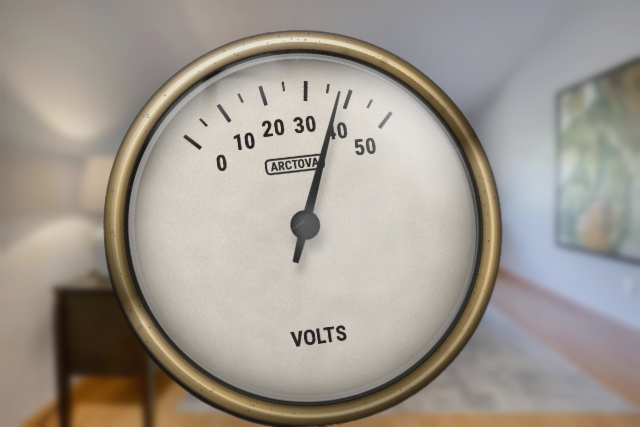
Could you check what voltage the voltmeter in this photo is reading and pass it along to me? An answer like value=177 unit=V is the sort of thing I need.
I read value=37.5 unit=V
